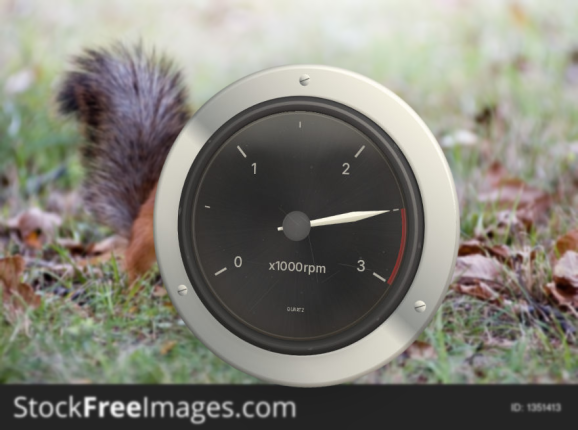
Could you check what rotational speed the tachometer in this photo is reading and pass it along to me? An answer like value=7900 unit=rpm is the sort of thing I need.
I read value=2500 unit=rpm
